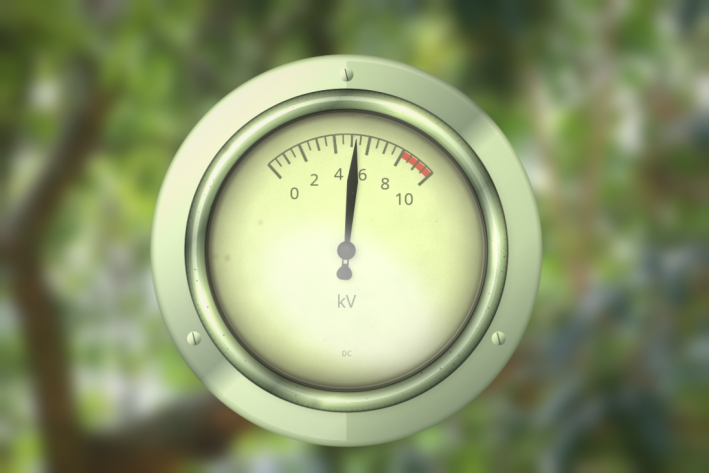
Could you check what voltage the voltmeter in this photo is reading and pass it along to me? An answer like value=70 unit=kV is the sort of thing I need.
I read value=5.25 unit=kV
